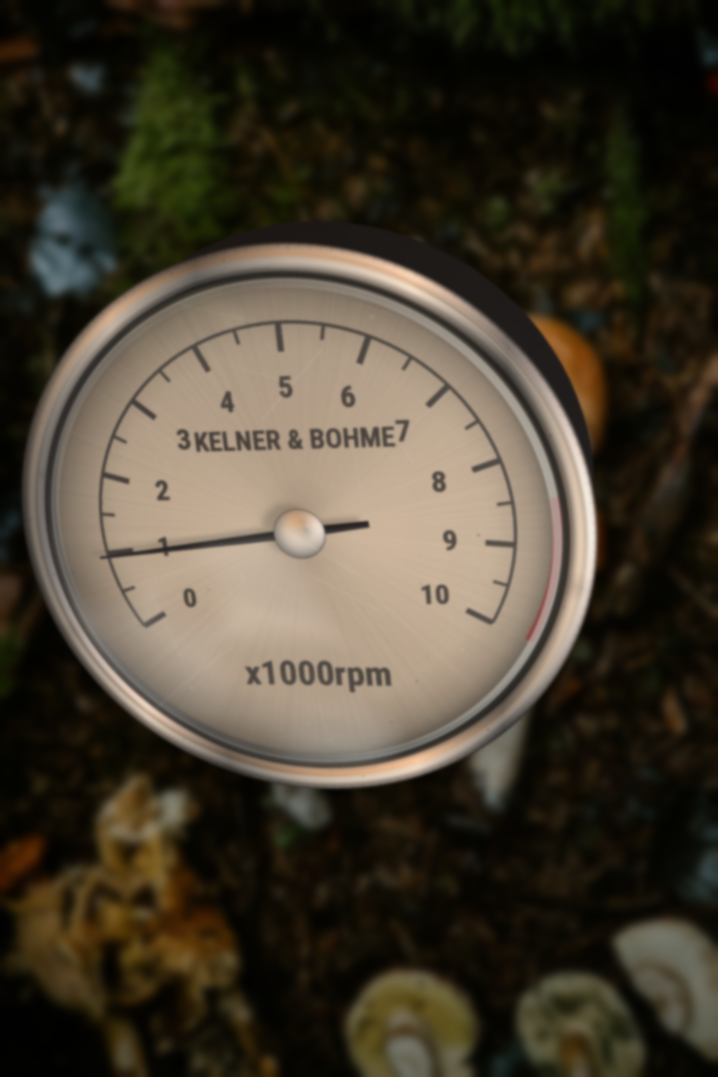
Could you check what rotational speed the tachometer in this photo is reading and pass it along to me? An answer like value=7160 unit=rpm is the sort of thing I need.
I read value=1000 unit=rpm
